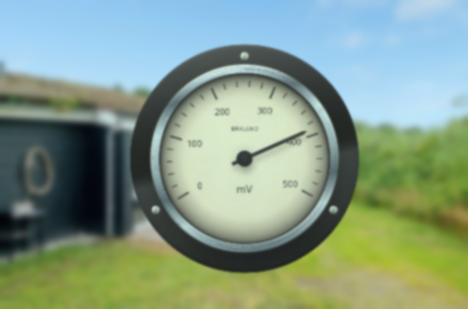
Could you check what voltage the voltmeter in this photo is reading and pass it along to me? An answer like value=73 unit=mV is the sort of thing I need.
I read value=390 unit=mV
